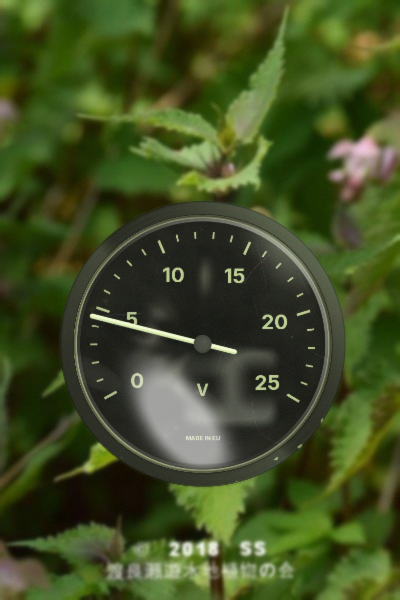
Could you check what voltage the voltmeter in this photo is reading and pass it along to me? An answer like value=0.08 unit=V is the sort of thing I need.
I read value=4.5 unit=V
